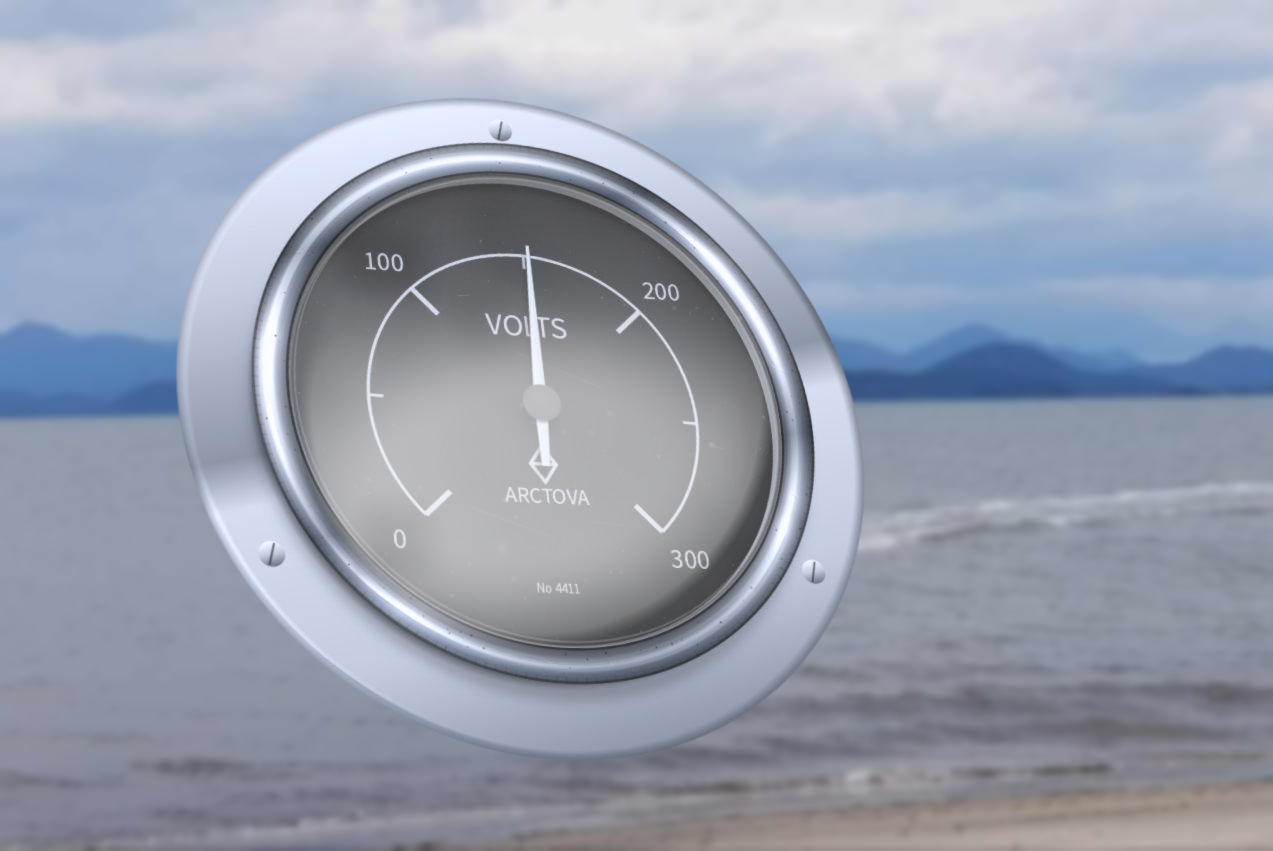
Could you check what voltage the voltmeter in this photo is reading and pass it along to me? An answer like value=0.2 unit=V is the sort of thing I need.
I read value=150 unit=V
